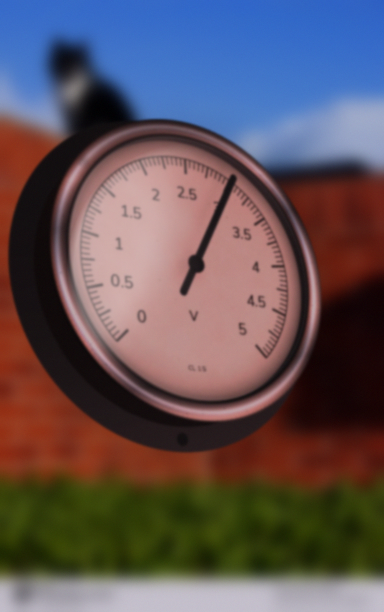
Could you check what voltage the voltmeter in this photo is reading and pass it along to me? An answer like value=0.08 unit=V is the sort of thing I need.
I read value=3 unit=V
